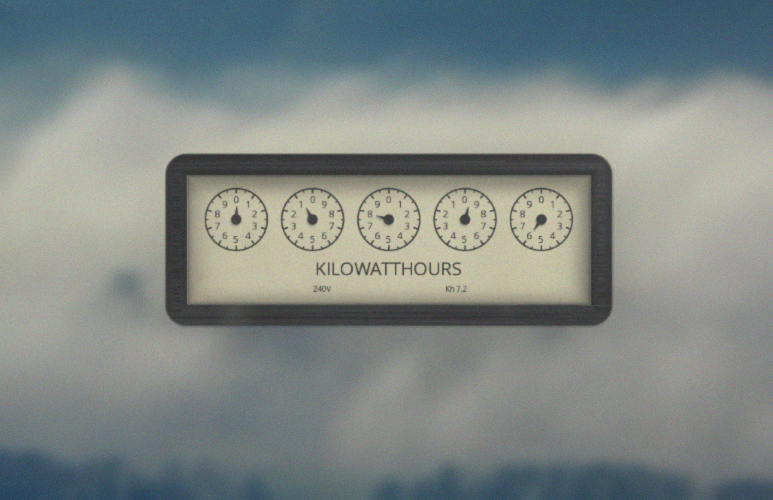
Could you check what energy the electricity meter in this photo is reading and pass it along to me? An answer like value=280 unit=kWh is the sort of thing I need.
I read value=796 unit=kWh
